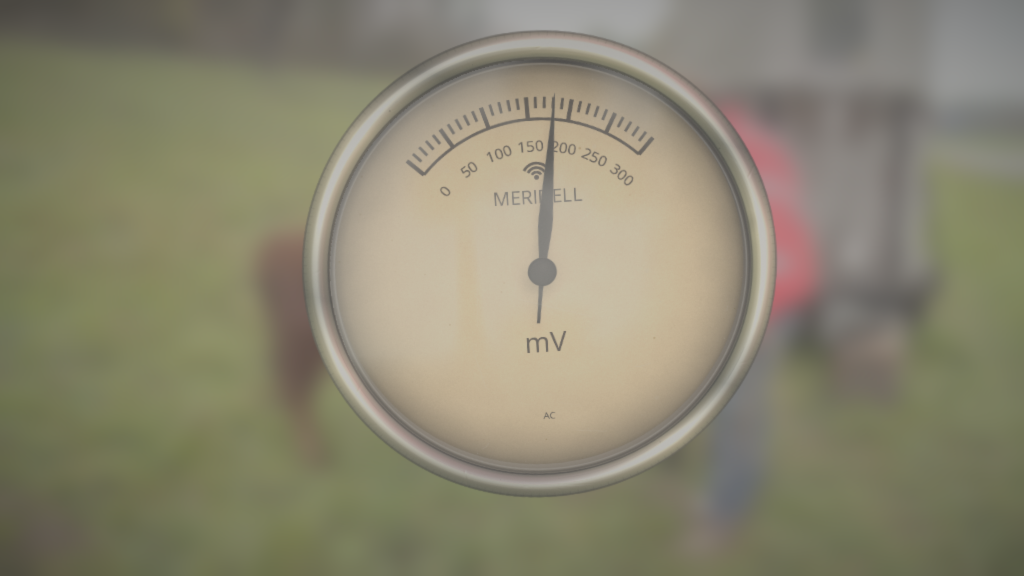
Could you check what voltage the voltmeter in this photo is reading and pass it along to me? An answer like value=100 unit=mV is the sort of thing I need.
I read value=180 unit=mV
